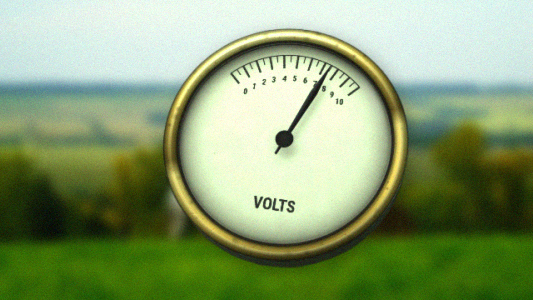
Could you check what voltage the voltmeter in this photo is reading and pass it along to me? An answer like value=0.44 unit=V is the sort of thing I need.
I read value=7.5 unit=V
